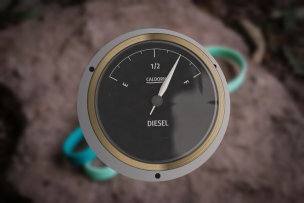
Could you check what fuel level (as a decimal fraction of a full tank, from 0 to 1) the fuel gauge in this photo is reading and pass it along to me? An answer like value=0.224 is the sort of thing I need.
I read value=0.75
